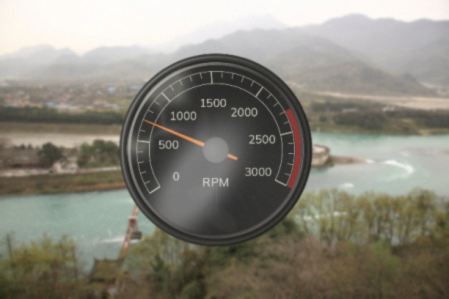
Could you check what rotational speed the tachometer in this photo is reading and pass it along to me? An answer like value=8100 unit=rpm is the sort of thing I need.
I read value=700 unit=rpm
